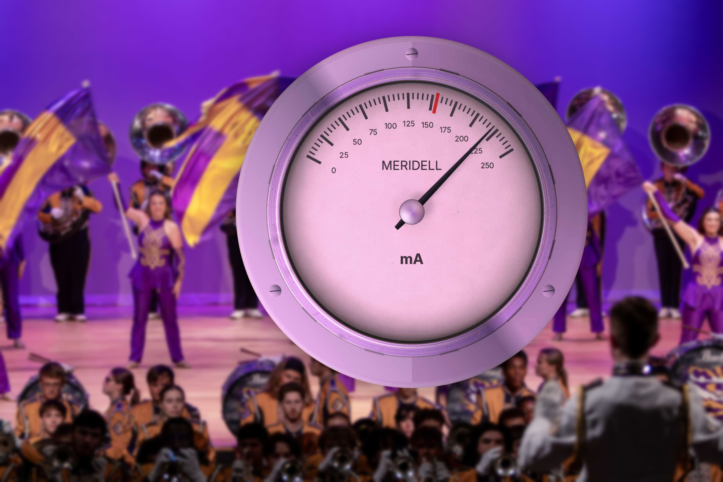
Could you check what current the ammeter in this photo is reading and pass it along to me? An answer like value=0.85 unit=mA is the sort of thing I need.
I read value=220 unit=mA
